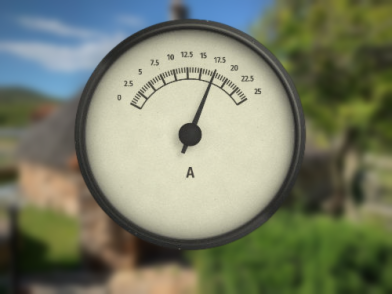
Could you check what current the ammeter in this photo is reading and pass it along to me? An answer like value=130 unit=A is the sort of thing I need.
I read value=17.5 unit=A
